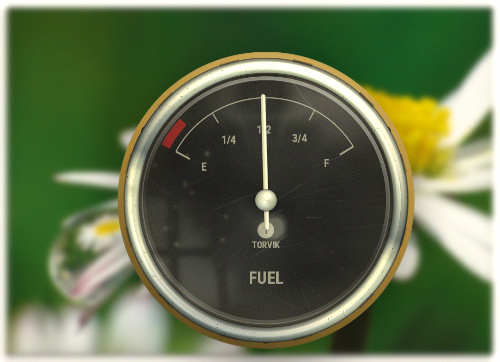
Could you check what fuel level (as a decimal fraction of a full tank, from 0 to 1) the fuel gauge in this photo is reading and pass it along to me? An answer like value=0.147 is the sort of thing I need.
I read value=0.5
